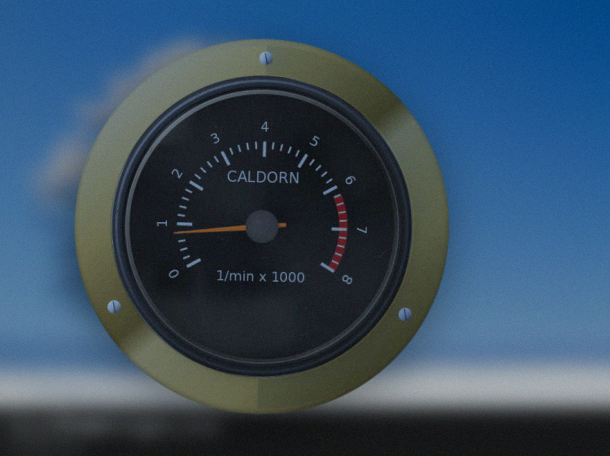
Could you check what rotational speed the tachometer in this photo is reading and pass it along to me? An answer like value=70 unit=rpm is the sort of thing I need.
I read value=800 unit=rpm
